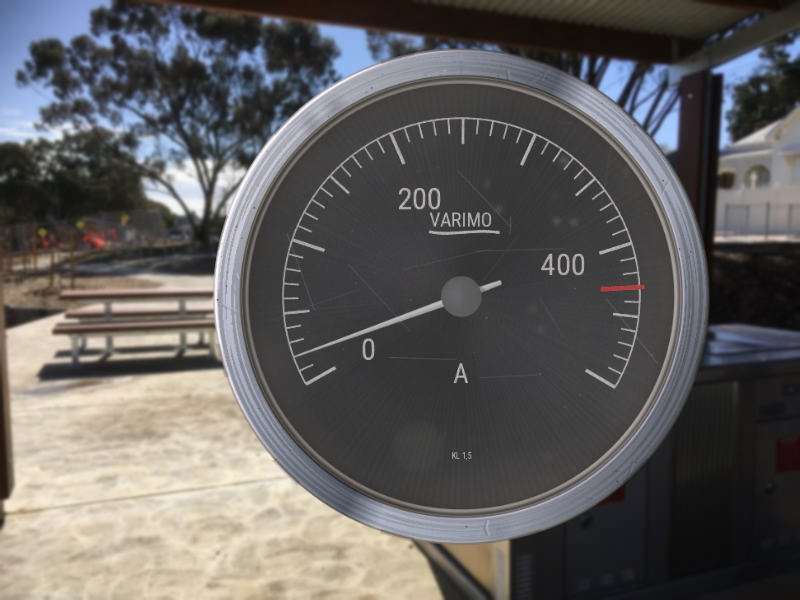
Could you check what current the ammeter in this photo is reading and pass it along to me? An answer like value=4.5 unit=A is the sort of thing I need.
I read value=20 unit=A
